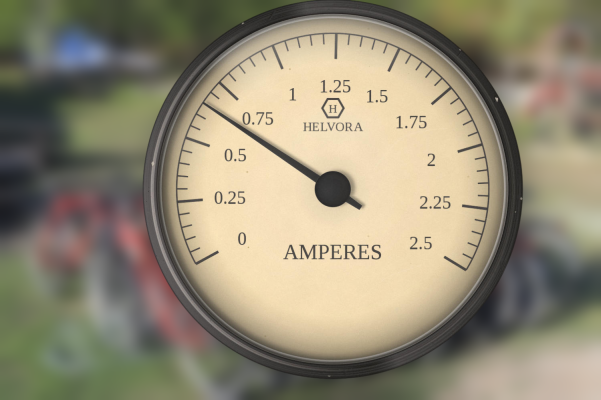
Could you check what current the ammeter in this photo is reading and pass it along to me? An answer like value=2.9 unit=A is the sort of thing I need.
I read value=0.65 unit=A
